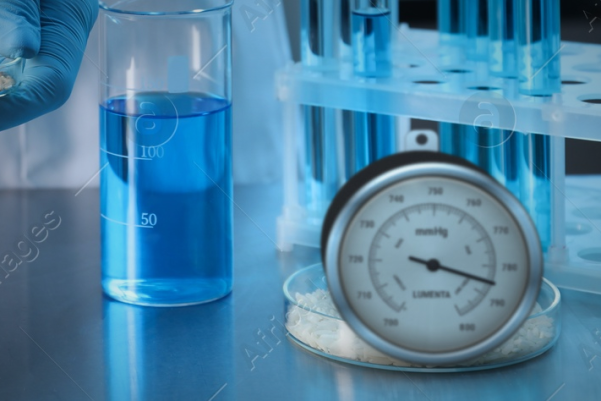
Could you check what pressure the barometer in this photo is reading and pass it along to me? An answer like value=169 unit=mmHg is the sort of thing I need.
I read value=785 unit=mmHg
